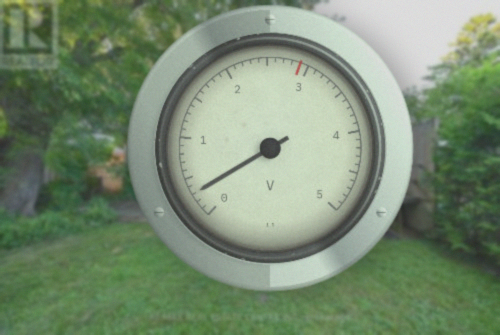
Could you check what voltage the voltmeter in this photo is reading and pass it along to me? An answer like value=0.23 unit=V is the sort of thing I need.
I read value=0.3 unit=V
